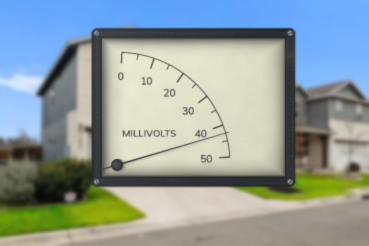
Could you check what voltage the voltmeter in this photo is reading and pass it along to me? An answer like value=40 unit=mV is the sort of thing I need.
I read value=42.5 unit=mV
